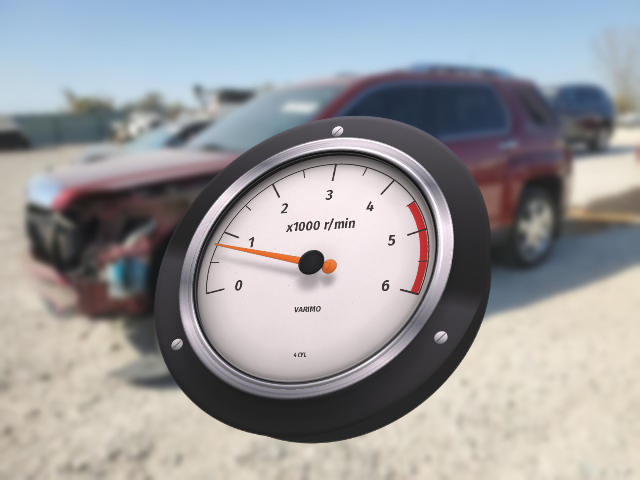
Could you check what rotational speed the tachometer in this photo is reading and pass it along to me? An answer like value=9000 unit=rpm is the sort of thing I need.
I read value=750 unit=rpm
